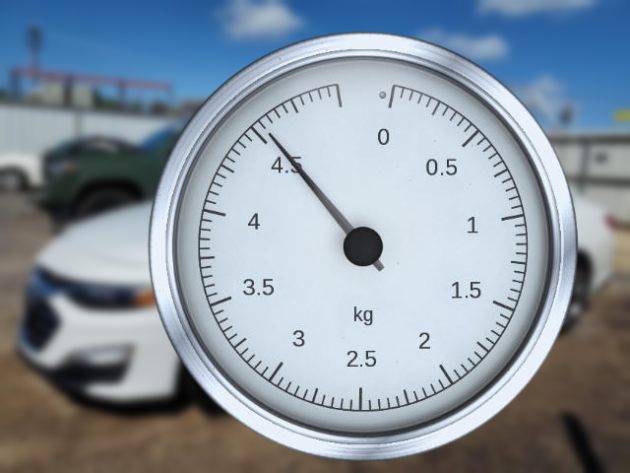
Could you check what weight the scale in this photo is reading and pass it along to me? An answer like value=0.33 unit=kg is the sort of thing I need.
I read value=4.55 unit=kg
